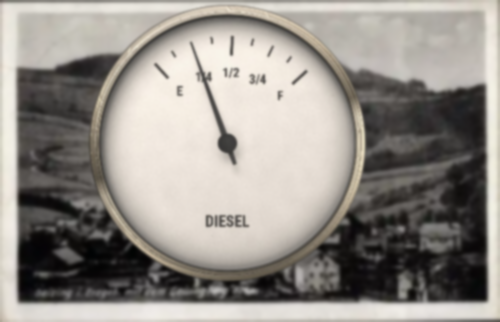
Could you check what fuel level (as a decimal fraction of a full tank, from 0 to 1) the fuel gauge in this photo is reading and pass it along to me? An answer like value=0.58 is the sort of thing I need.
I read value=0.25
